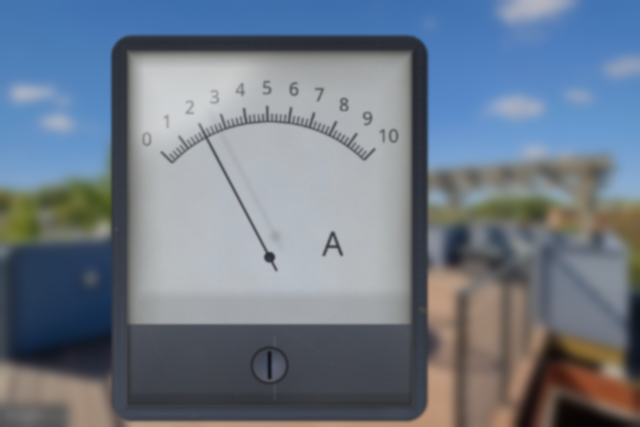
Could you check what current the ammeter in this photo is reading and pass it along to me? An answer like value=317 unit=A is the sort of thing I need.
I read value=2 unit=A
